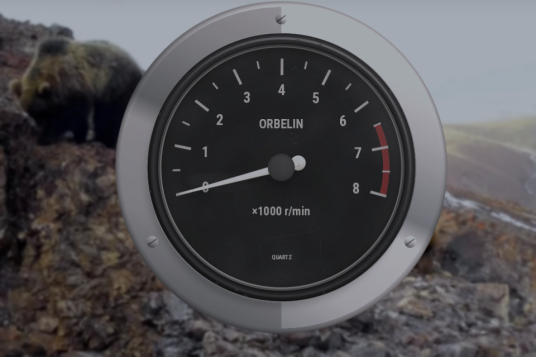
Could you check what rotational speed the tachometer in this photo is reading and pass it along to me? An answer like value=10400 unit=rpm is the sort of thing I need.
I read value=0 unit=rpm
